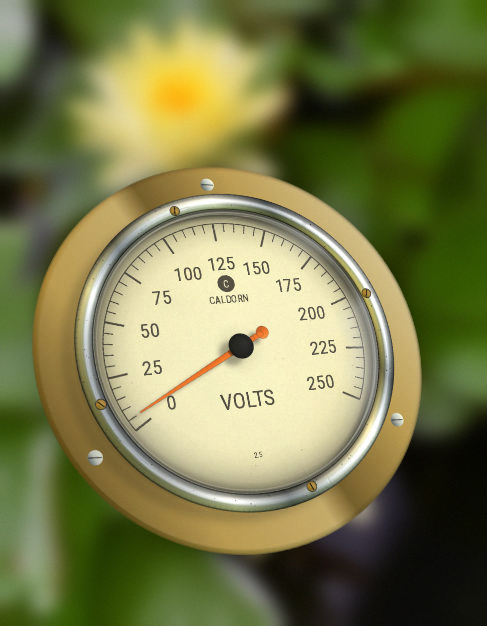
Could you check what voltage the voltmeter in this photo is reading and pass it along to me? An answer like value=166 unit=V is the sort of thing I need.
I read value=5 unit=V
